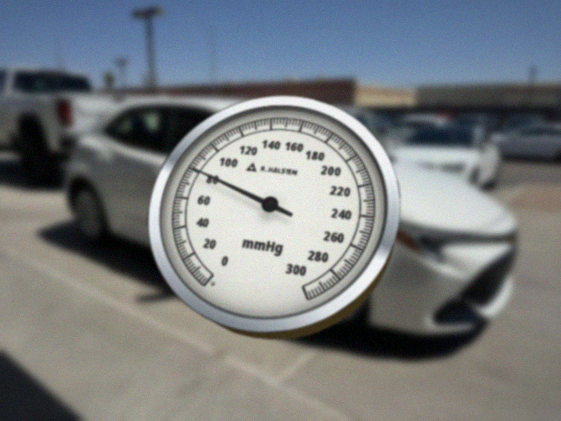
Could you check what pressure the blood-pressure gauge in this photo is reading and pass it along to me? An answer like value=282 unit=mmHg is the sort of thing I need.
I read value=80 unit=mmHg
